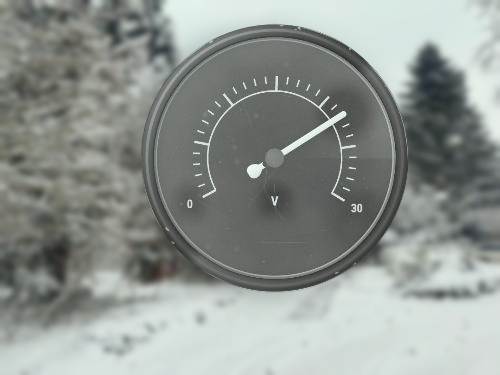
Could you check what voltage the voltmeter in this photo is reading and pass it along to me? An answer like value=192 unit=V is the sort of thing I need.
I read value=22 unit=V
